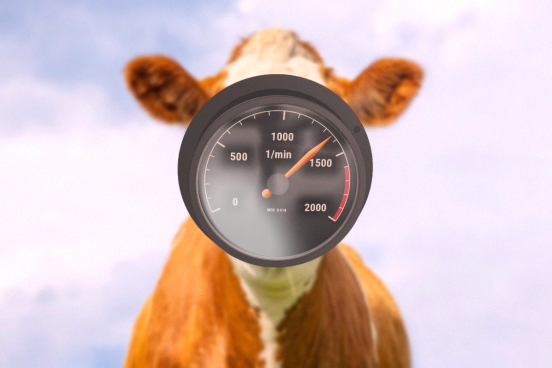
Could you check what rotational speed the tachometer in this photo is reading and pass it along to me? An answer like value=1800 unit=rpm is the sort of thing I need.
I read value=1350 unit=rpm
